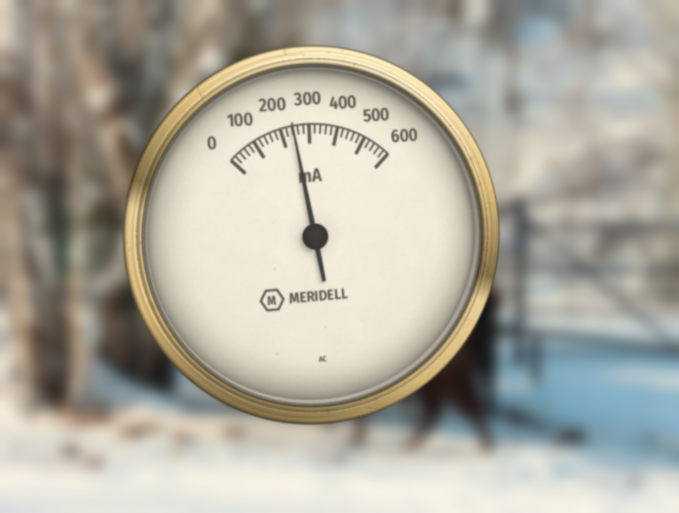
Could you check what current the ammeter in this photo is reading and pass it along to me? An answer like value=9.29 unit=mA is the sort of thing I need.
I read value=240 unit=mA
